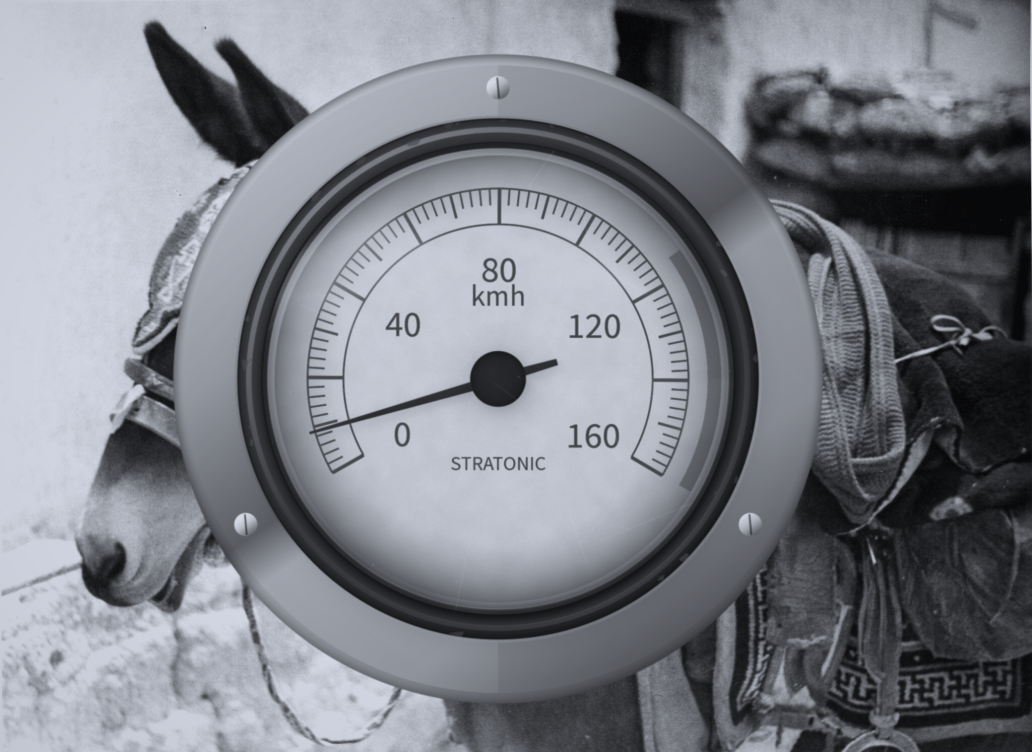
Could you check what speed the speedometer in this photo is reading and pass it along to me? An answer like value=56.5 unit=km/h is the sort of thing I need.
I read value=9 unit=km/h
